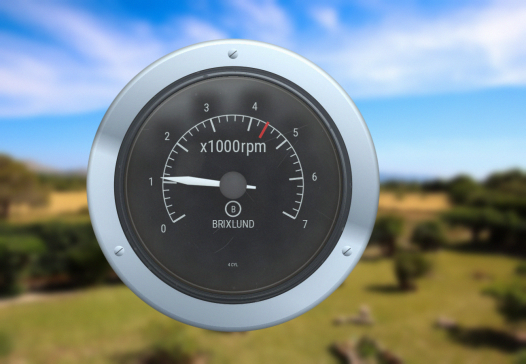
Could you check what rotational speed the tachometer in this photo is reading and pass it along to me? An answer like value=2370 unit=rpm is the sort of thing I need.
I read value=1100 unit=rpm
